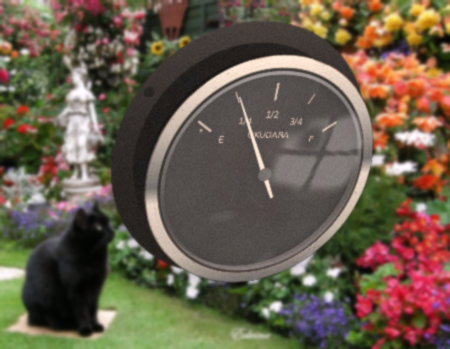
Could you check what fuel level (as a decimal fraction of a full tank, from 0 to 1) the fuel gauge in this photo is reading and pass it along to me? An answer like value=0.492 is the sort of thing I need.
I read value=0.25
